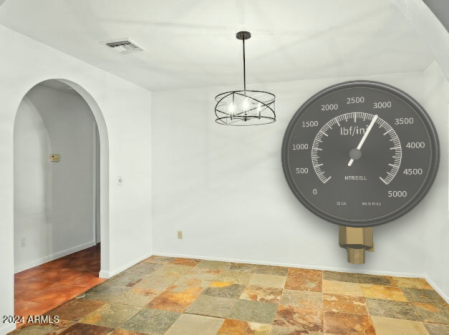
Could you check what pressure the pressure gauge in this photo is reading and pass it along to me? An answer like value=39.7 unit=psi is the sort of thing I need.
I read value=3000 unit=psi
